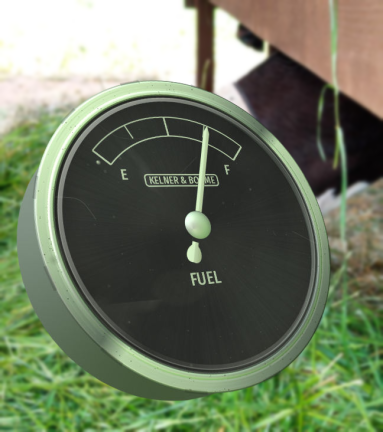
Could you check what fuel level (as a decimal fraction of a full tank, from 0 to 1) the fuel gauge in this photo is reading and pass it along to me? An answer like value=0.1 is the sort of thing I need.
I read value=0.75
